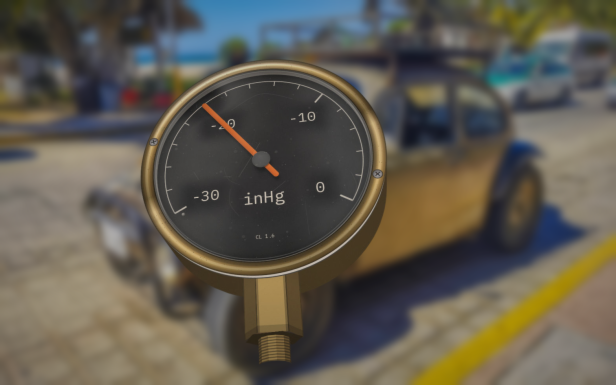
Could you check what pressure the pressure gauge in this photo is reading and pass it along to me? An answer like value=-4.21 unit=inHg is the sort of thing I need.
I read value=-20 unit=inHg
